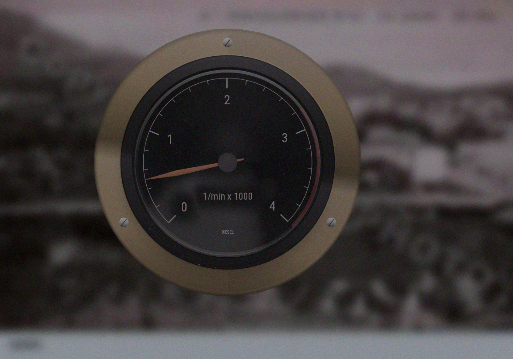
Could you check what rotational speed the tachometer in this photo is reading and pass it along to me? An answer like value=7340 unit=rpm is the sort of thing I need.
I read value=500 unit=rpm
